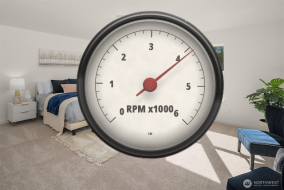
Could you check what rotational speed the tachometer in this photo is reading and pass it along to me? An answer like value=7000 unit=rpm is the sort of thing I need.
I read value=4100 unit=rpm
